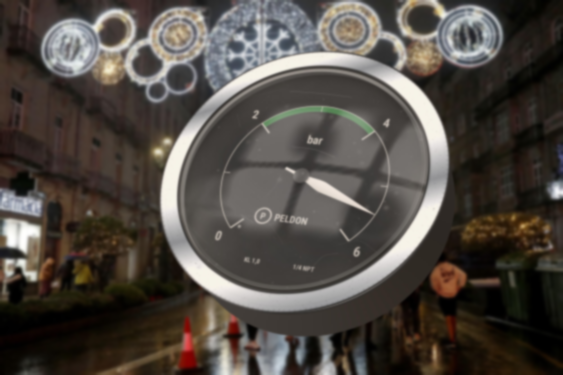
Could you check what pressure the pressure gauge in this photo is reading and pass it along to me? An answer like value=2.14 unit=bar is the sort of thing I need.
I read value=5.5 unit=bar
